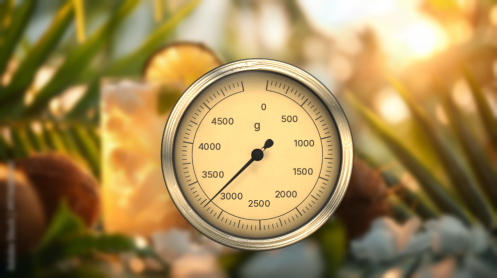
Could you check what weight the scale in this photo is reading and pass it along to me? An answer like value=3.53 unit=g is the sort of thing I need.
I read value=3200 unit=g
